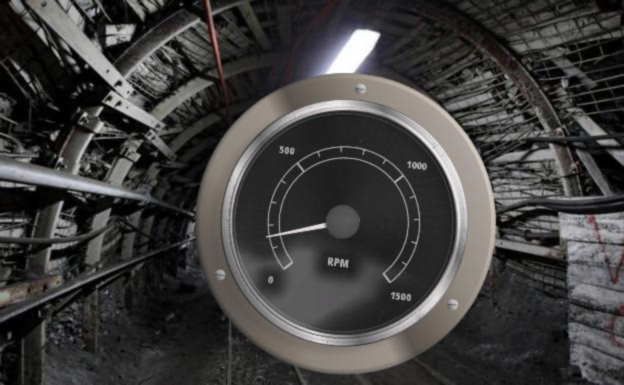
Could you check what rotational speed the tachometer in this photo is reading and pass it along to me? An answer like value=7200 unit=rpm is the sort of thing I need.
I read value=150 unit=rpm
